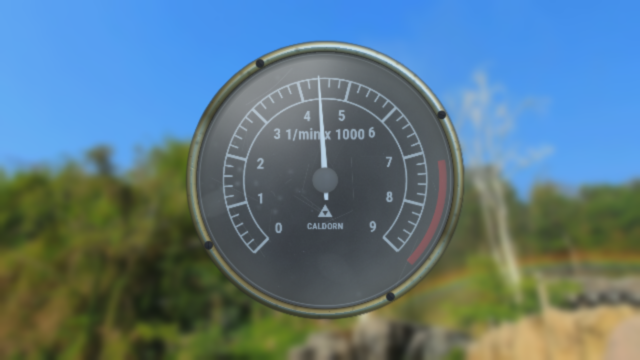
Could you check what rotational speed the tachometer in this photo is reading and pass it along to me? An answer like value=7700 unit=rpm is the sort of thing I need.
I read value=4400 unit=rpm
